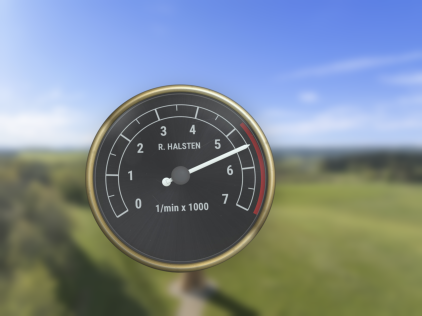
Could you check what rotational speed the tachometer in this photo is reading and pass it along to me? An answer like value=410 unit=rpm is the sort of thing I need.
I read value=5500 unit=rpm
